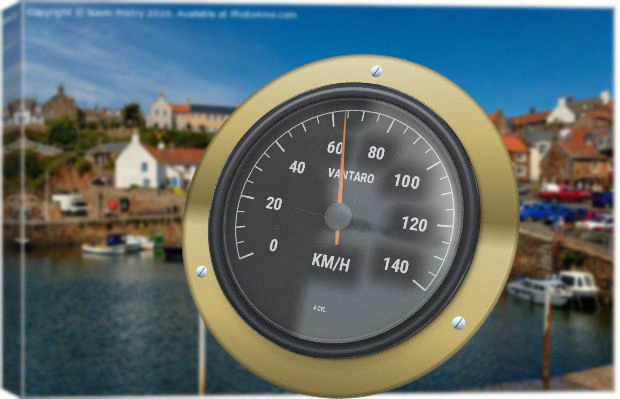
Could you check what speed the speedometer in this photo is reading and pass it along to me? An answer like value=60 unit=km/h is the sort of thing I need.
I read value=65 unit=km/h
